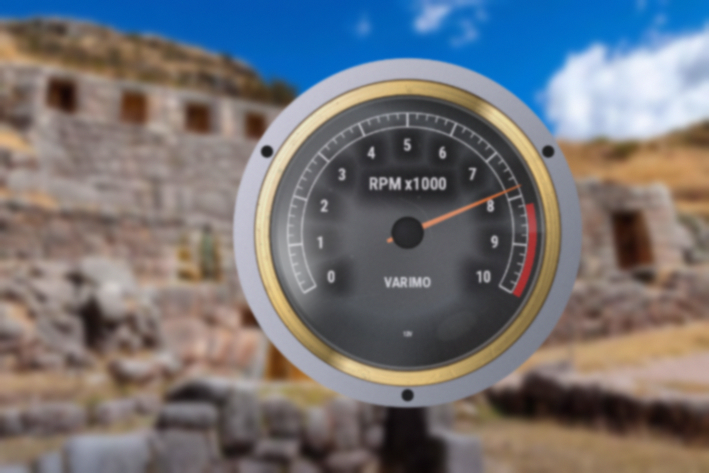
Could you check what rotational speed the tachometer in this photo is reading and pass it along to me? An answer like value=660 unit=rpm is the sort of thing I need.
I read value=7800 unit=rpm
